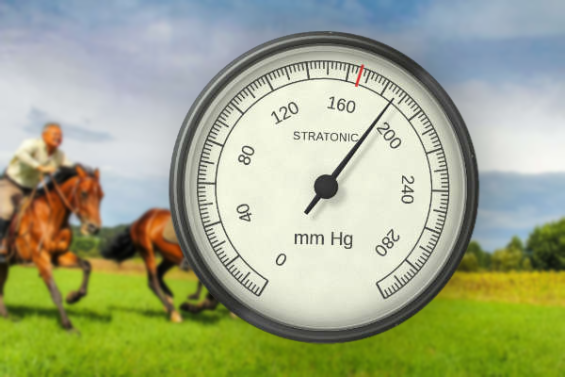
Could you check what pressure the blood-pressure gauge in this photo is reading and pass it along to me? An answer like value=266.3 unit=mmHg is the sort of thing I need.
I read value=186 unit=mmHg
